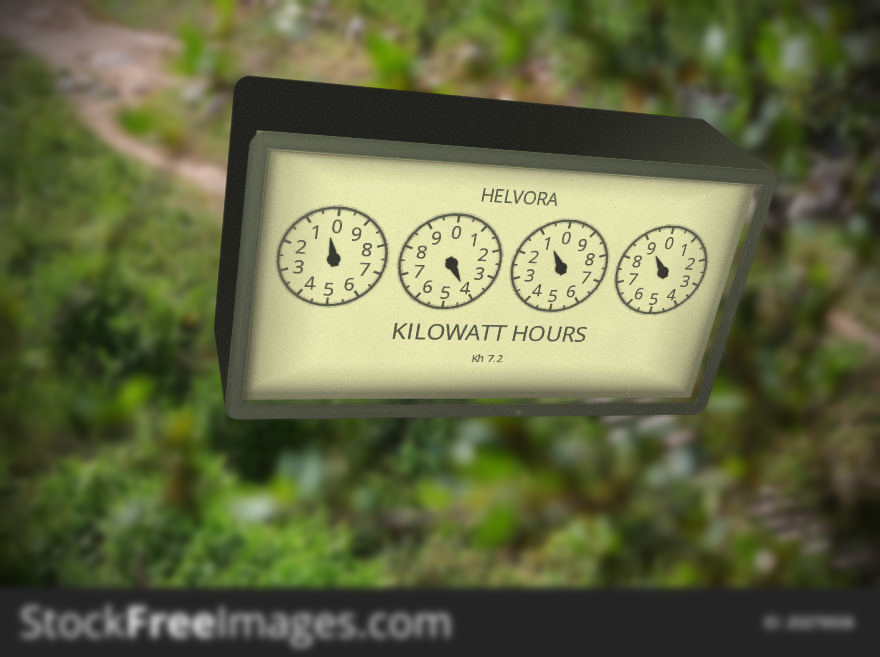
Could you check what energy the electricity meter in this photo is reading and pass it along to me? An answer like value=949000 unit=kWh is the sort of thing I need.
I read value=409 unit=kWh
